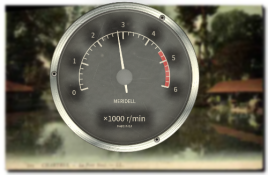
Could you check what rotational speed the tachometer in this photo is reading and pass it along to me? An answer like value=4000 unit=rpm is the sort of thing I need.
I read value=2800 unit=rpm
